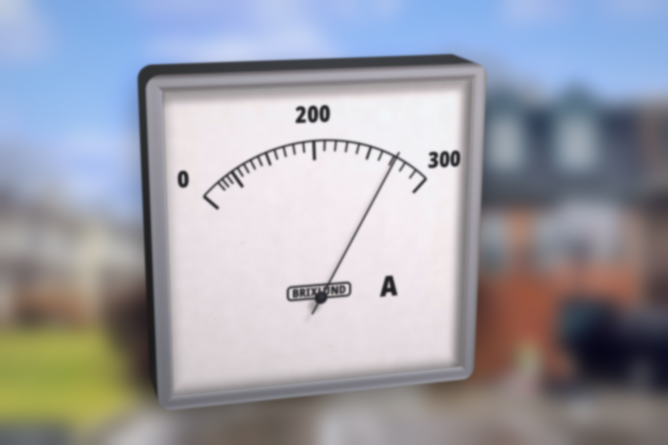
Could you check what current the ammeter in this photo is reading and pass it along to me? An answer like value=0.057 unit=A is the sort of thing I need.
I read value=270 unit=A
